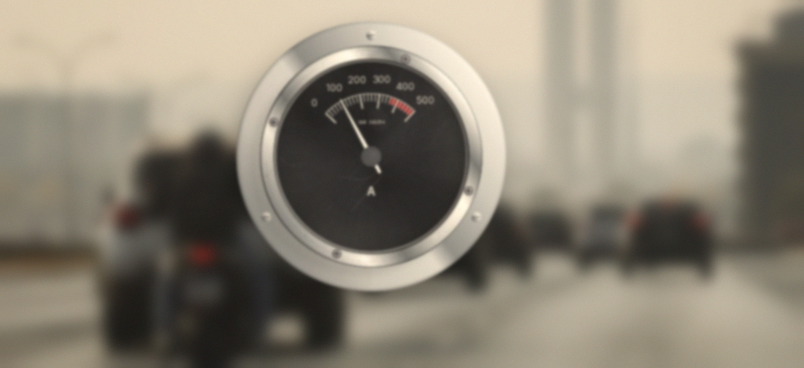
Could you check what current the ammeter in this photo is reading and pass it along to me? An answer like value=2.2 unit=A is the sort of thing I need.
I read value=100 unit=A
